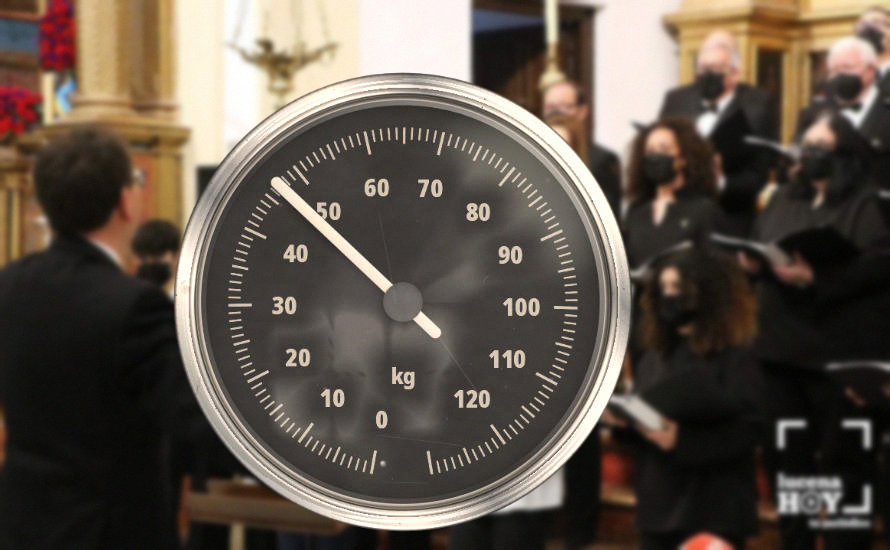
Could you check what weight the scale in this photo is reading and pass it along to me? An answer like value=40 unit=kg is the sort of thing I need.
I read value=47 unit=kg
